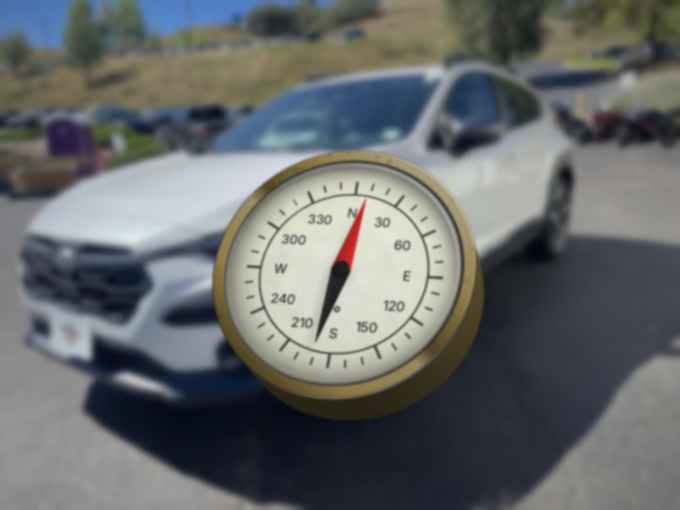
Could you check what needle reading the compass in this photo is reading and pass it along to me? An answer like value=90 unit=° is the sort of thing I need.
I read value=10 unit=°
